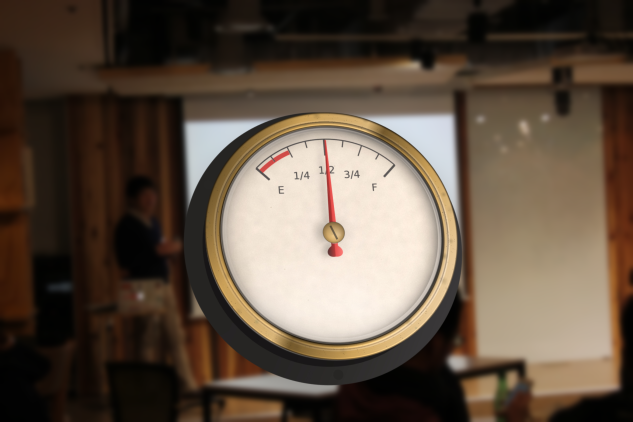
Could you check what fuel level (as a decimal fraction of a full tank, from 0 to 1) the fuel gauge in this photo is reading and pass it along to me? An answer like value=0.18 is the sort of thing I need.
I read value=0.5
